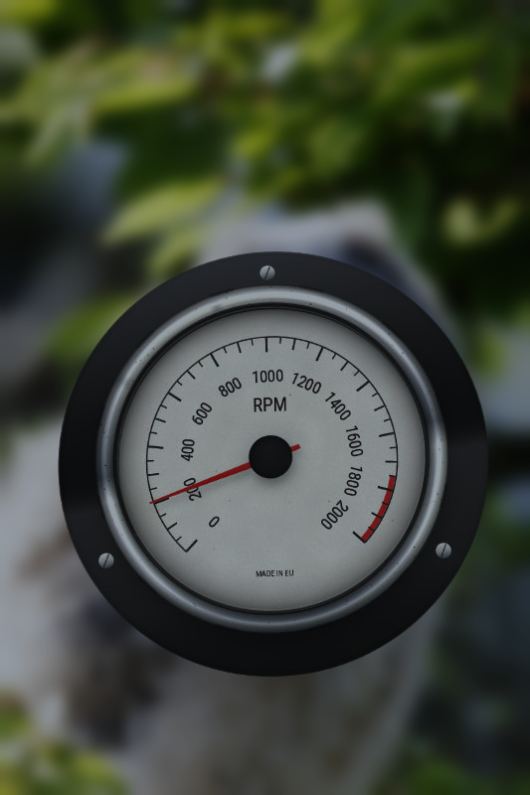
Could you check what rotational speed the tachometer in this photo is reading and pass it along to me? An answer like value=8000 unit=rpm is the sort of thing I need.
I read value=200 unit=rpm
